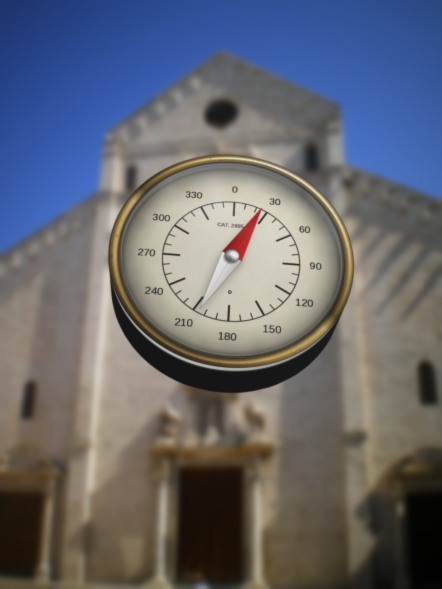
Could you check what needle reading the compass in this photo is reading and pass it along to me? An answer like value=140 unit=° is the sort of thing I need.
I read value=25 unit=°
